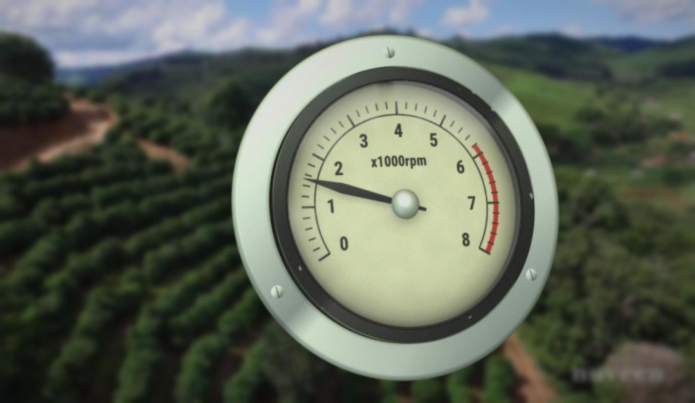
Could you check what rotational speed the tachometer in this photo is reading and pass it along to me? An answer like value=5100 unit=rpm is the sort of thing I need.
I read value=1500 unit=rpm
